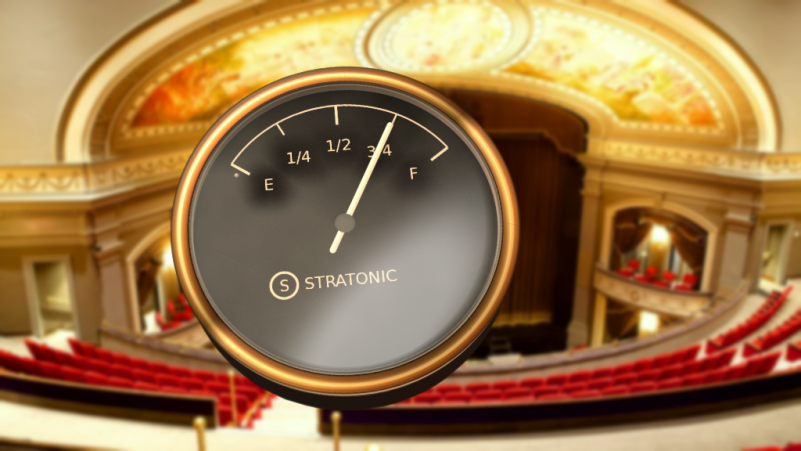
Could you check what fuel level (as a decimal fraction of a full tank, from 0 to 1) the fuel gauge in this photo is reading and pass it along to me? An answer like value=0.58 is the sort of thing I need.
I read value=0.75
